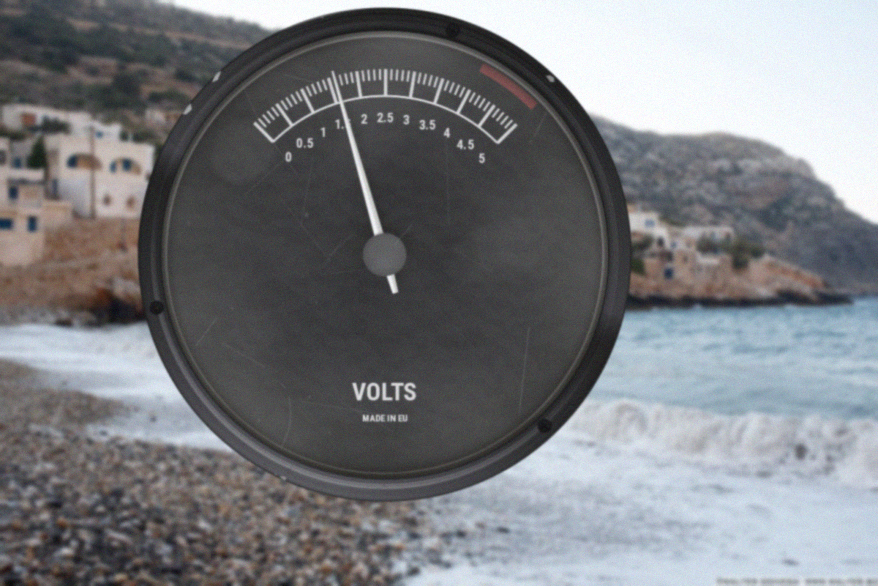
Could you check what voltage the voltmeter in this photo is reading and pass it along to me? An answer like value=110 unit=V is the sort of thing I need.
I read value=1.6 unit=V
